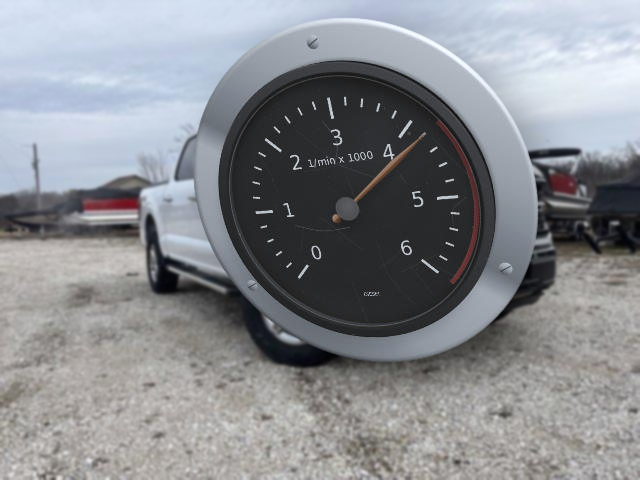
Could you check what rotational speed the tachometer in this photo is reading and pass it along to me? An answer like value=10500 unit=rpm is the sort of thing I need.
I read value=4200 unit=rpm
